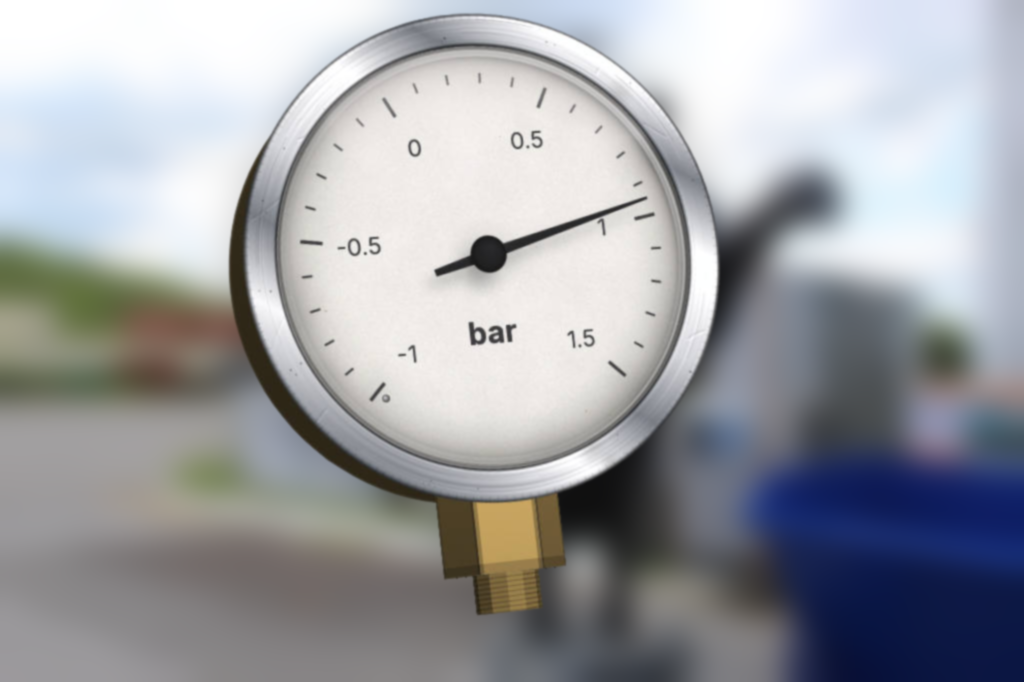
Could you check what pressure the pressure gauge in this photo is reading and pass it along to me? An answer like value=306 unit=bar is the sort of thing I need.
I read value=0.95 unit=bar
